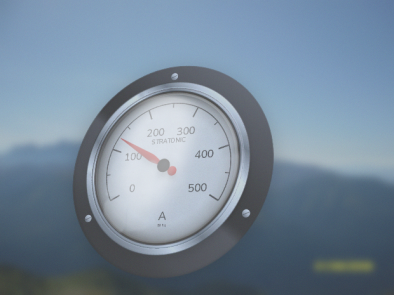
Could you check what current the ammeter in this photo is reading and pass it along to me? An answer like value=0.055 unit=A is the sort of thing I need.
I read value=125 unit=A
